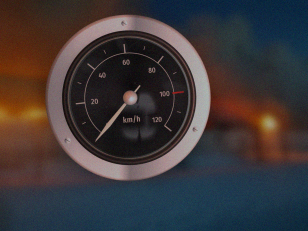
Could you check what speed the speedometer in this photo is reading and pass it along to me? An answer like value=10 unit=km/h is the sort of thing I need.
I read value=0 unit=km/h
